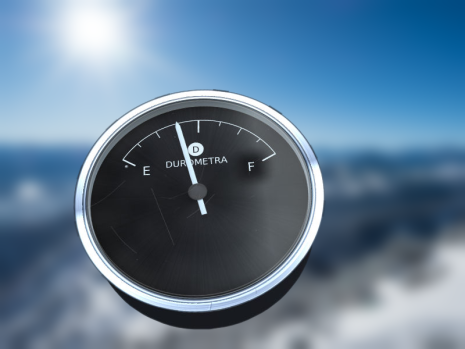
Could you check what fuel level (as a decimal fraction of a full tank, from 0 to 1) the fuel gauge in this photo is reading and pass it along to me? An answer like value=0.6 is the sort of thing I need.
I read value=0.375
